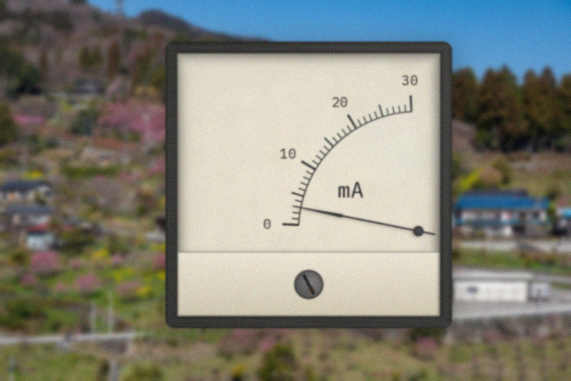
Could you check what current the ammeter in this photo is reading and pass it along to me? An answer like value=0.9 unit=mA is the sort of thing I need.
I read value=3 unit=mA
